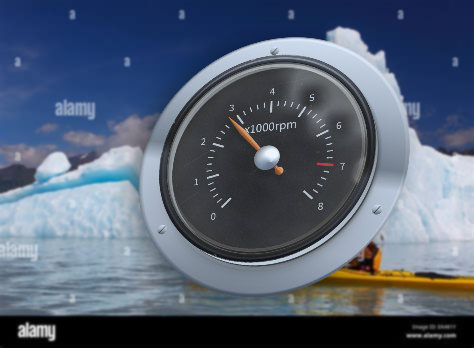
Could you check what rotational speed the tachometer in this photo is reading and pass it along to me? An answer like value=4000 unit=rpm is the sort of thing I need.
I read value=2800 unit=rpm
